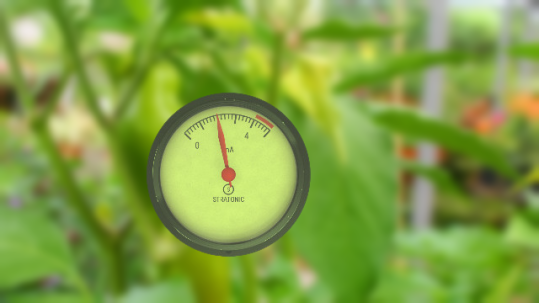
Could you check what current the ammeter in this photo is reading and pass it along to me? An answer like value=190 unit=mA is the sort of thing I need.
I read value=2 unit=mA
